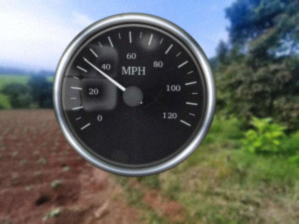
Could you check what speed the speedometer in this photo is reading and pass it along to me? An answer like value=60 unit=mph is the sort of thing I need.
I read value=35 unit=mph
